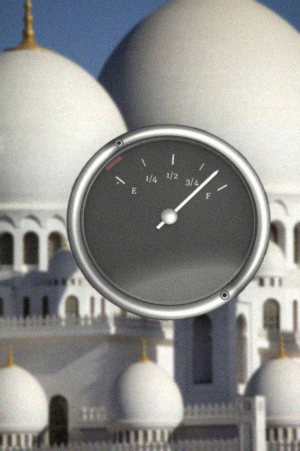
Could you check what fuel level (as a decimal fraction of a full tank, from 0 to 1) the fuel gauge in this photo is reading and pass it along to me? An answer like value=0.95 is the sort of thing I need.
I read value=0.875
